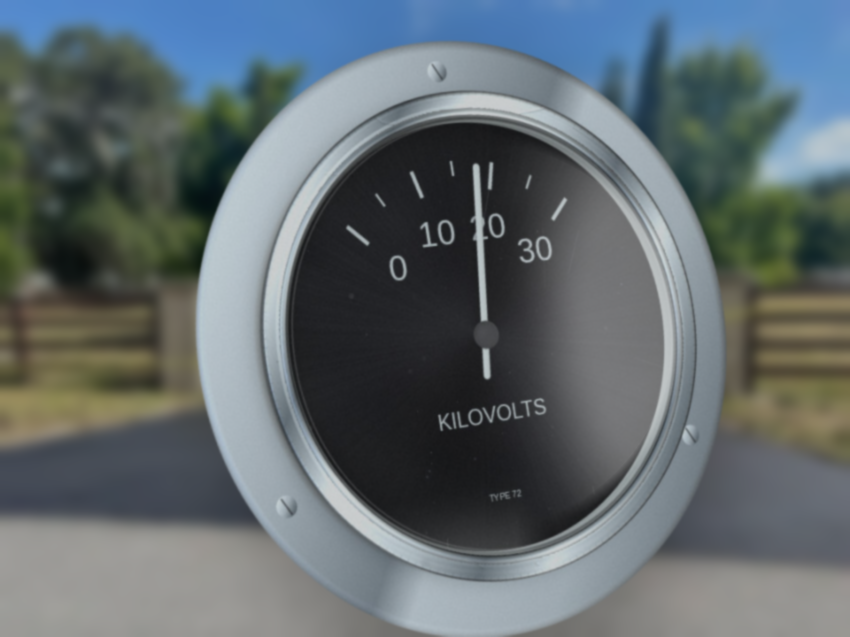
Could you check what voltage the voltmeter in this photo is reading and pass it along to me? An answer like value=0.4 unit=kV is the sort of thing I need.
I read value=17.5 unit=kV
